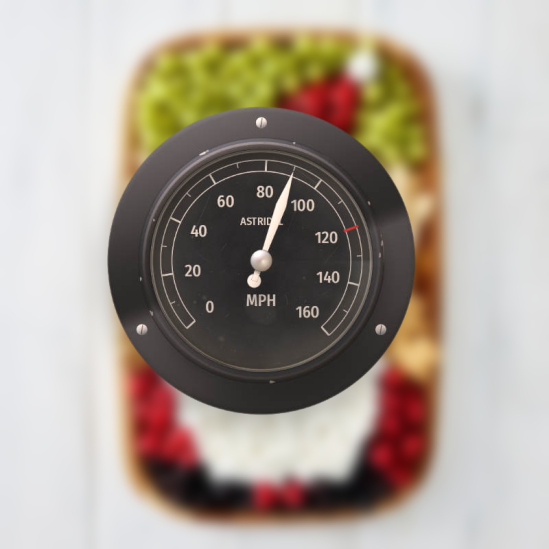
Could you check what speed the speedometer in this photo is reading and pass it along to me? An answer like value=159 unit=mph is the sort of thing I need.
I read value=90 unit=mph
